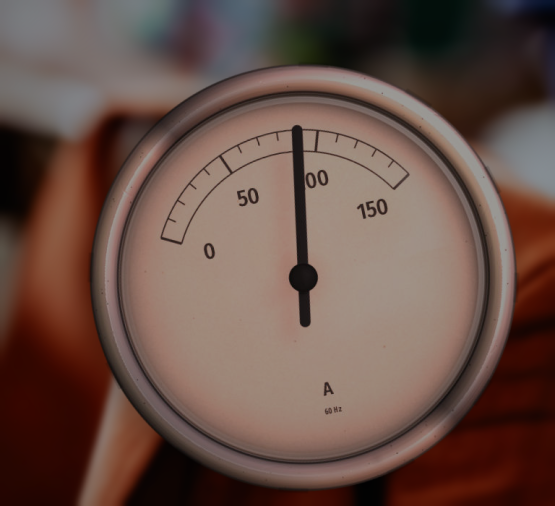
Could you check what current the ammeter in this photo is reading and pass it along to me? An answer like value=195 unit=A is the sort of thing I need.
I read value=90 unit=A
